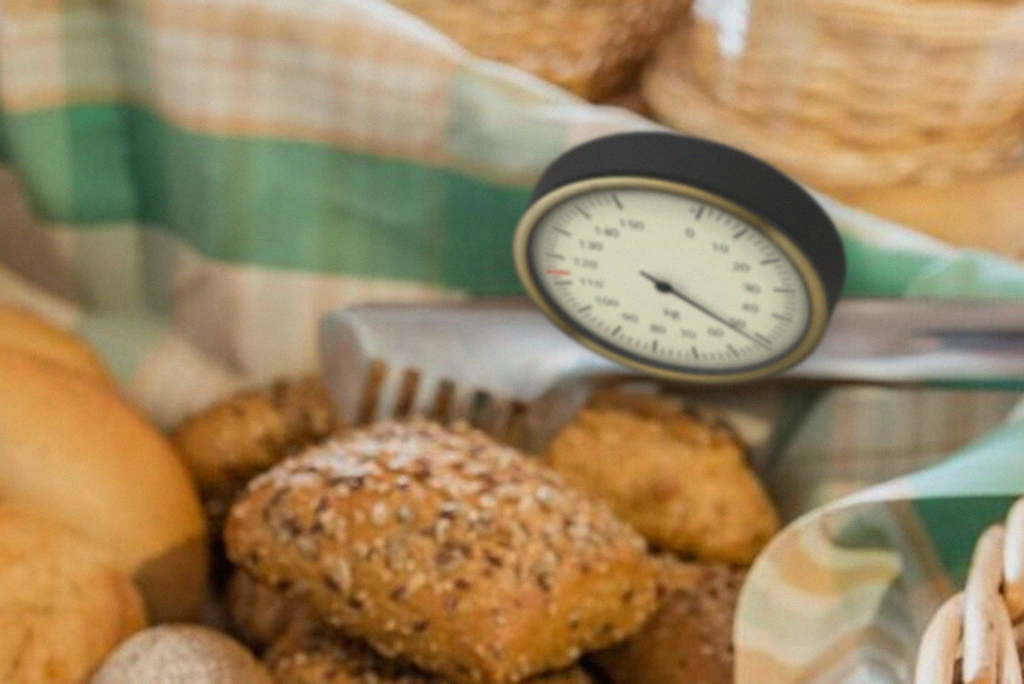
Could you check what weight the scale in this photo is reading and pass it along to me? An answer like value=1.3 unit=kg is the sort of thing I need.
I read value=50 unit=kg
